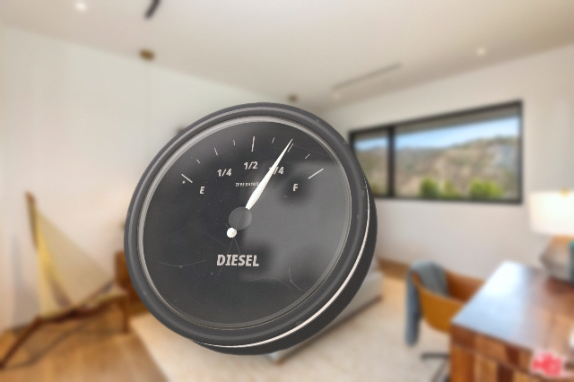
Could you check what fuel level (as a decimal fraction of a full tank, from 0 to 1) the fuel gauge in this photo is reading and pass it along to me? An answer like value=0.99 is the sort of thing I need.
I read value=0.75
